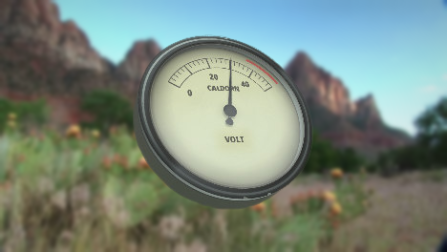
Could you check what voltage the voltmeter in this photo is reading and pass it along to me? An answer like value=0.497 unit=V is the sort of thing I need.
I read value=30 unit=V
